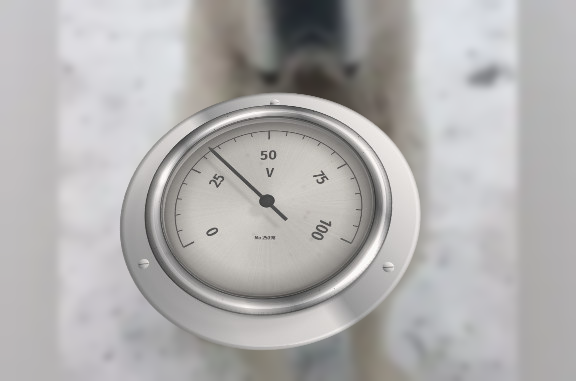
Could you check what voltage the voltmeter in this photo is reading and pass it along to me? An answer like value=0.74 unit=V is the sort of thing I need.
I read value=32.5 unit=V
